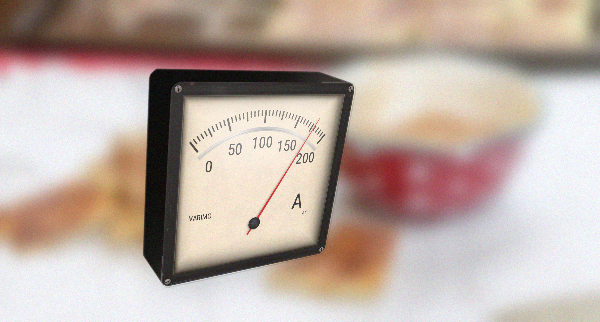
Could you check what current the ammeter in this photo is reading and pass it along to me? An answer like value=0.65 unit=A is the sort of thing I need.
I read value=175 unit=A
